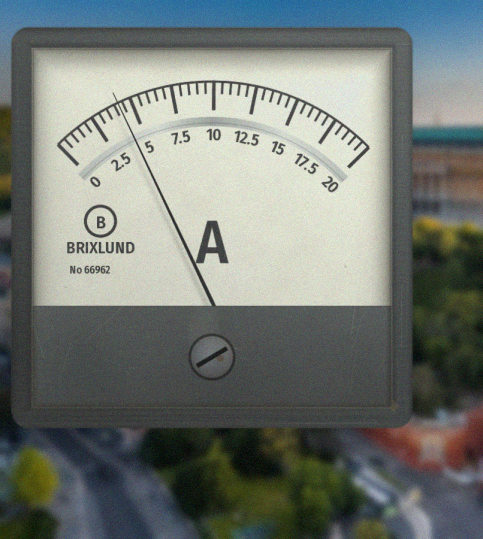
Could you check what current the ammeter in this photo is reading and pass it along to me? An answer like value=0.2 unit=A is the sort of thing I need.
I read value=4.25 unit=A
